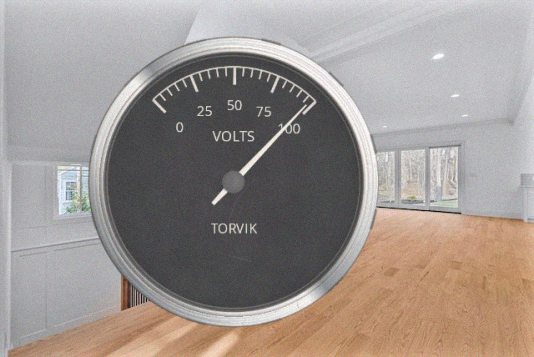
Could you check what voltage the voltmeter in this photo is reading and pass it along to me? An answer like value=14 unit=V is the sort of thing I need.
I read value=97.5 unit=V
